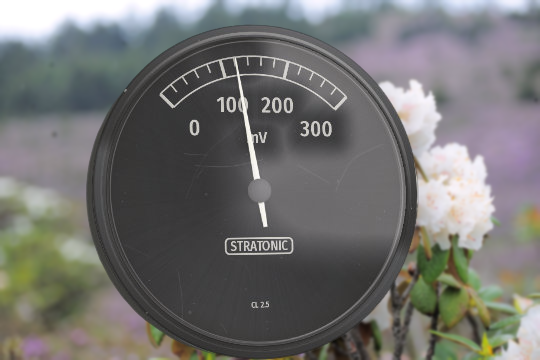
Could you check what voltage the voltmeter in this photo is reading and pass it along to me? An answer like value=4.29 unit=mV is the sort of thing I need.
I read value=120 unit=mV
